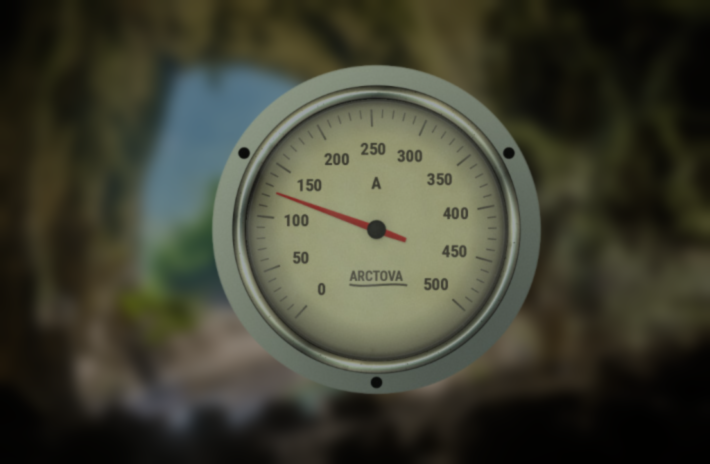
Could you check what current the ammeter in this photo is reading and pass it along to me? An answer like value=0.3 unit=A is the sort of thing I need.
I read value=125 unit=A
